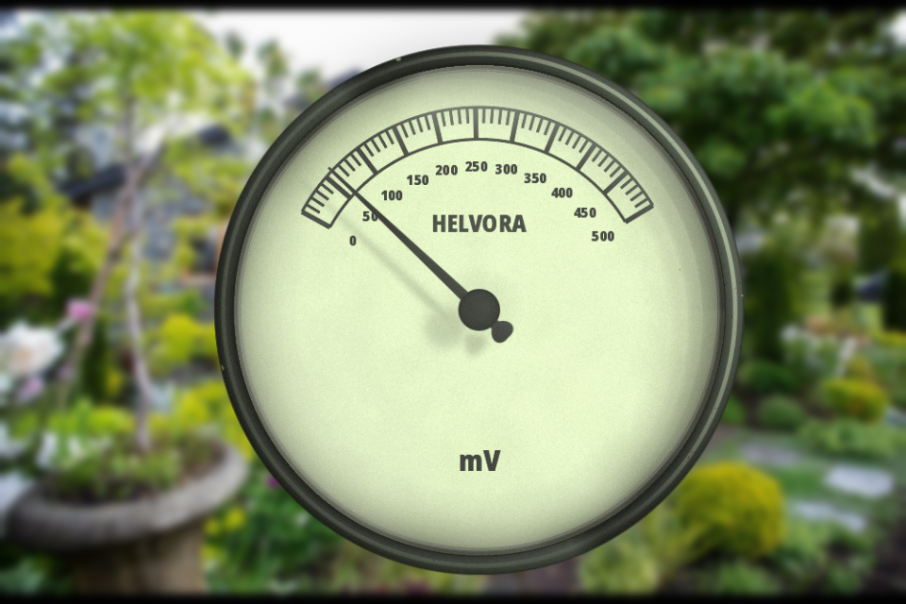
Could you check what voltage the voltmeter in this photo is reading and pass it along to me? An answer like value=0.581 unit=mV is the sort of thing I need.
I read value=60 unit=mV
